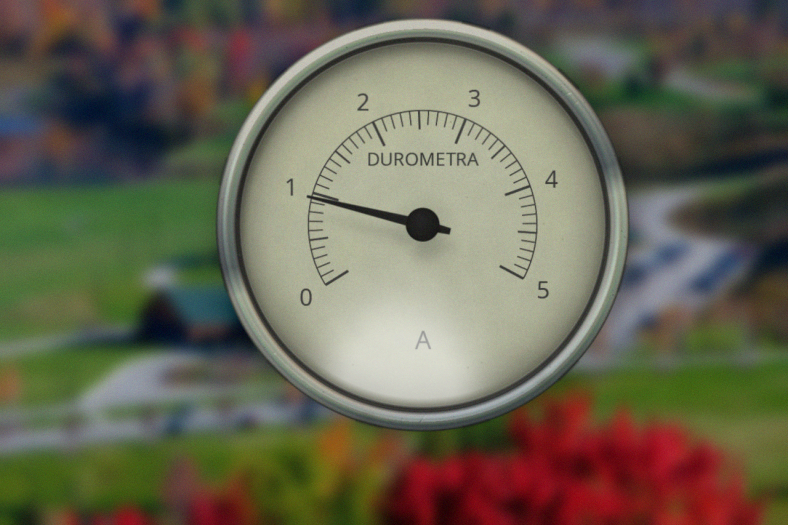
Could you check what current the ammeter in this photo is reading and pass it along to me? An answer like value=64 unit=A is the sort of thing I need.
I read value=0.95 unit=A
